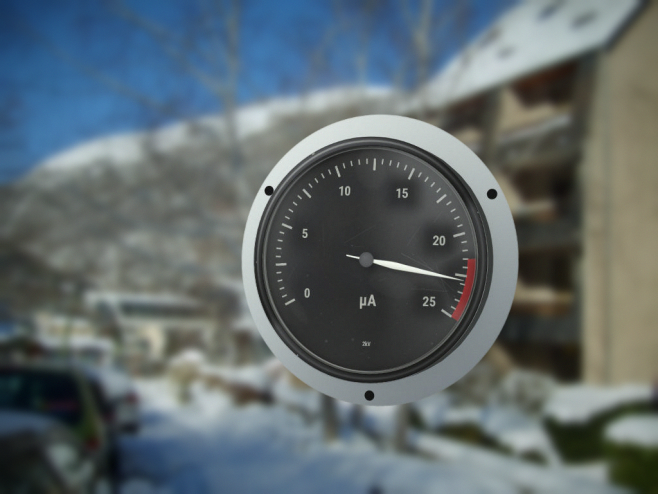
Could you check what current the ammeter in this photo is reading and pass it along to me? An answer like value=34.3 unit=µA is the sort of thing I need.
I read value=22.75 unit=µA
